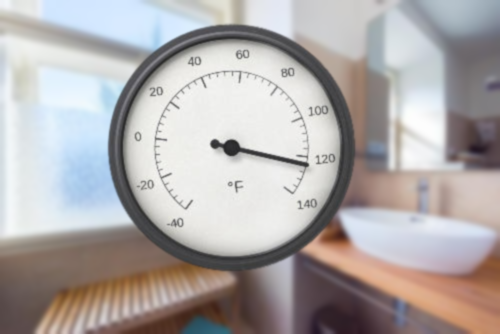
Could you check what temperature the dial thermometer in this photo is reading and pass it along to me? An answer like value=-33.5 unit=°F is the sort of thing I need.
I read value=124 unit=°F
